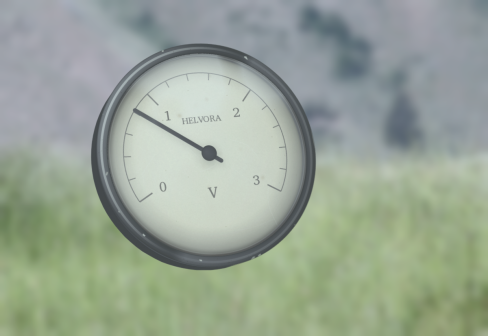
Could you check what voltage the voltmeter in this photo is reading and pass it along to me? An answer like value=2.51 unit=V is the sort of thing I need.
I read value=0.8 unit=V
